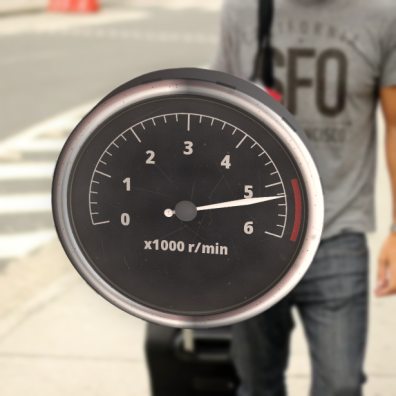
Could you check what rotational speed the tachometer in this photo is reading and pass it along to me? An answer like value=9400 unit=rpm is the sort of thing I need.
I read value=5200 unit=rpm
